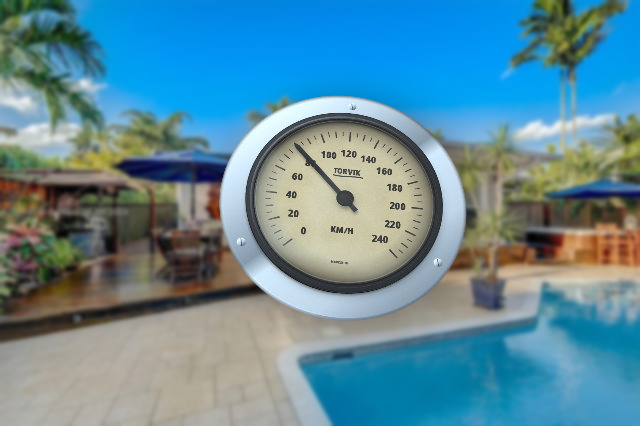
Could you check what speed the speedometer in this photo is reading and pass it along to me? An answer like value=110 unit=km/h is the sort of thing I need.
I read value=80 unit=km/h
